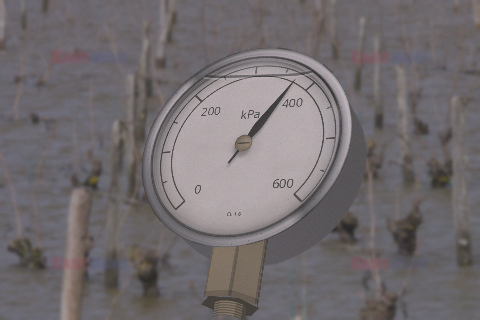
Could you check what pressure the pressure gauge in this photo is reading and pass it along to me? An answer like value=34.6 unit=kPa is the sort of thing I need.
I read value=375 unit=kPa
